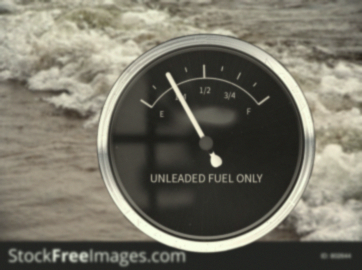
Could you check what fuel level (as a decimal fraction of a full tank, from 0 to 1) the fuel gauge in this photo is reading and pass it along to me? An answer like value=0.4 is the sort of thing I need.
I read value=0.25
